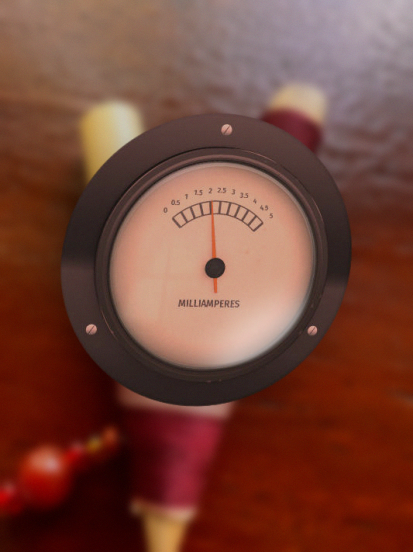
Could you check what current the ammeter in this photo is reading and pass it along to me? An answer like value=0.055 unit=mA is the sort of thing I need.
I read value=2 unit=mA
